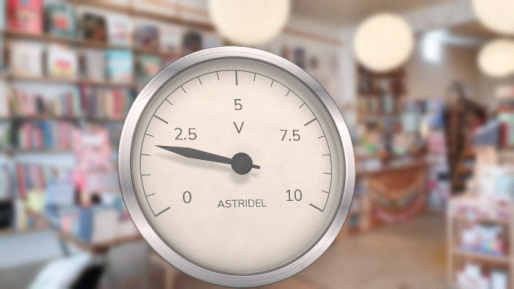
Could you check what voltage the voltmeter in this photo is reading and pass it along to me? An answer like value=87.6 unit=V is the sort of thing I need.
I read value=1.75 unit=V
